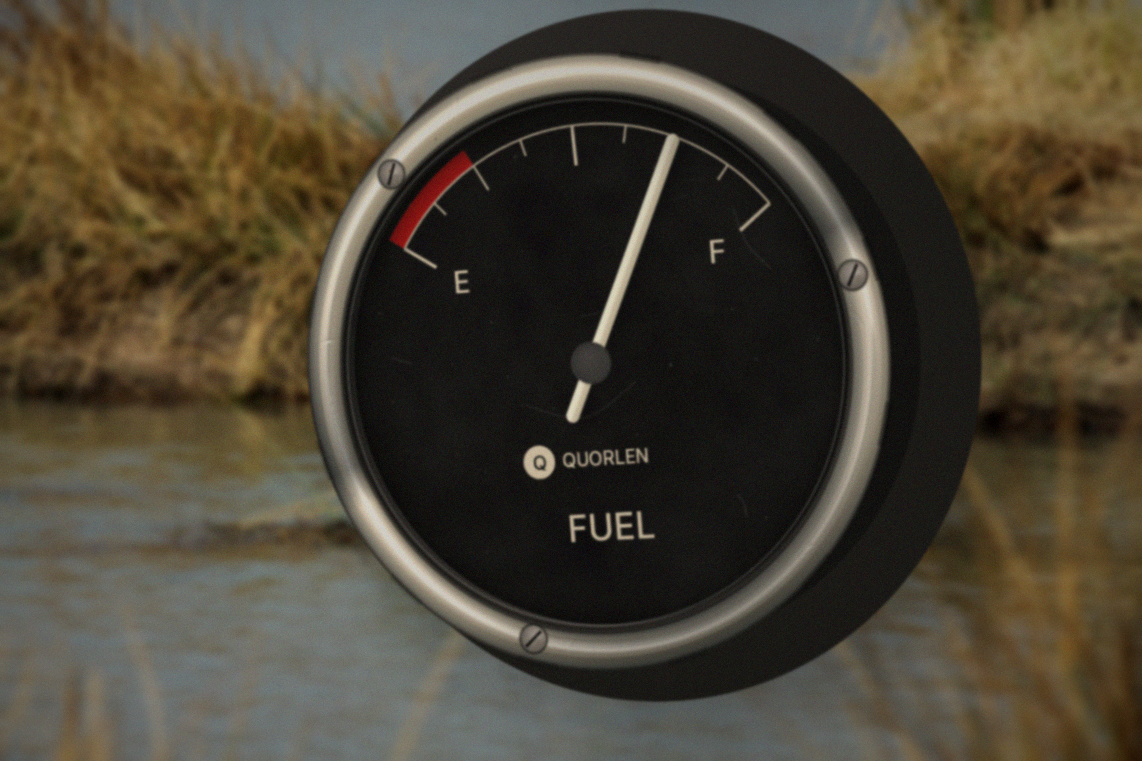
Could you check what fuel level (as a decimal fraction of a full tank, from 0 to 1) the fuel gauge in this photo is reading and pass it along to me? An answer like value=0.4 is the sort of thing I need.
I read value=0.75
